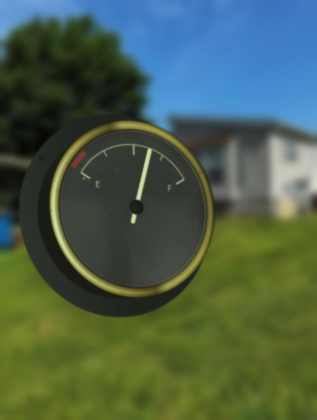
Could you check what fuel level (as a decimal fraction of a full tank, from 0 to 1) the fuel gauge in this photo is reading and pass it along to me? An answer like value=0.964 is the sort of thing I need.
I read value=0.625
